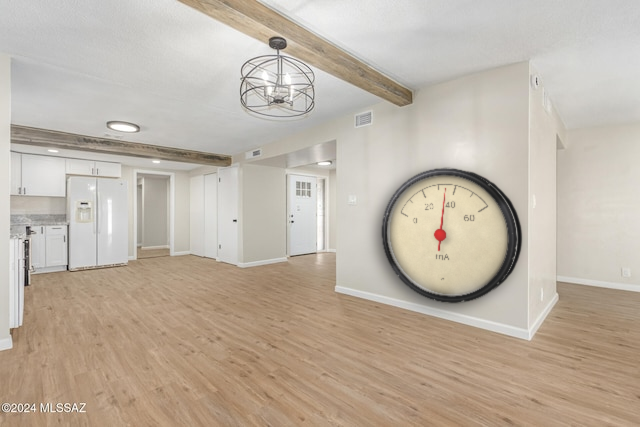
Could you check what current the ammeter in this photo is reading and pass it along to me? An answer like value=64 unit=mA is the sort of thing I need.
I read value=35 unit=mA
